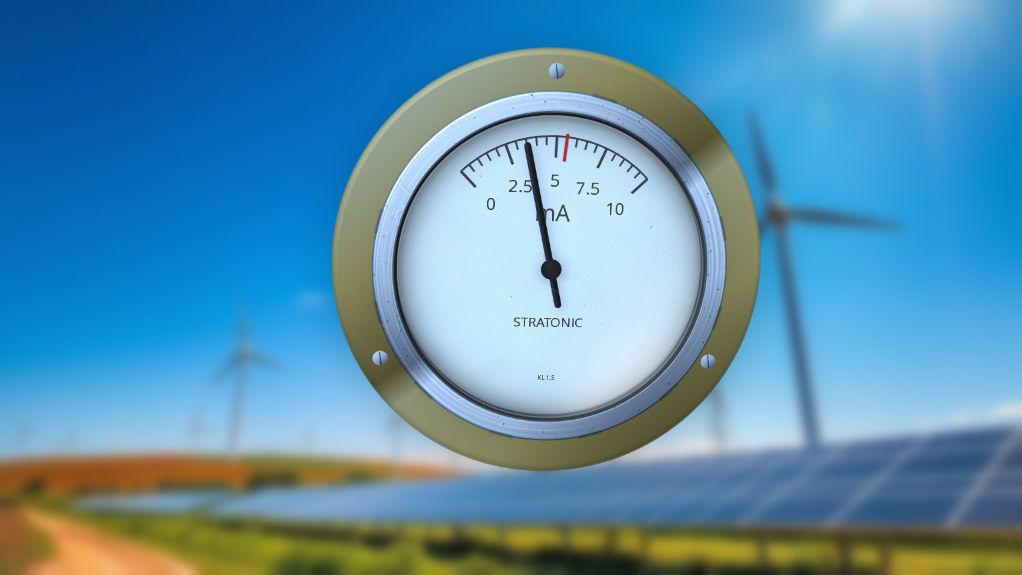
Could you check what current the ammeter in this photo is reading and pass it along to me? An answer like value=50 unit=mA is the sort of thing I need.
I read value=3.5 unit=mA
